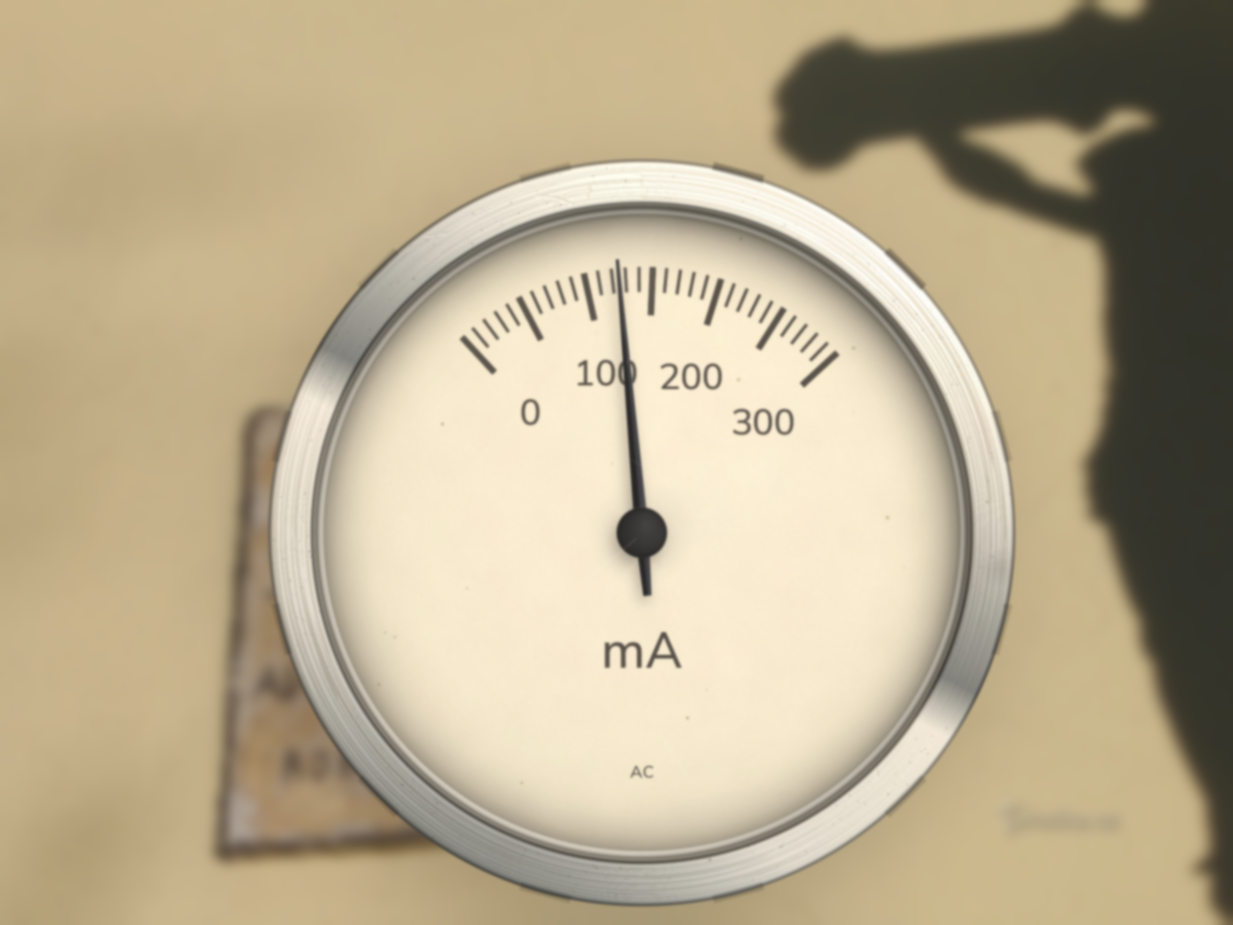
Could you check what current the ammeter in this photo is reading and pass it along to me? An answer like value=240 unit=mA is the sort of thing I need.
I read value=125 unit=mA
